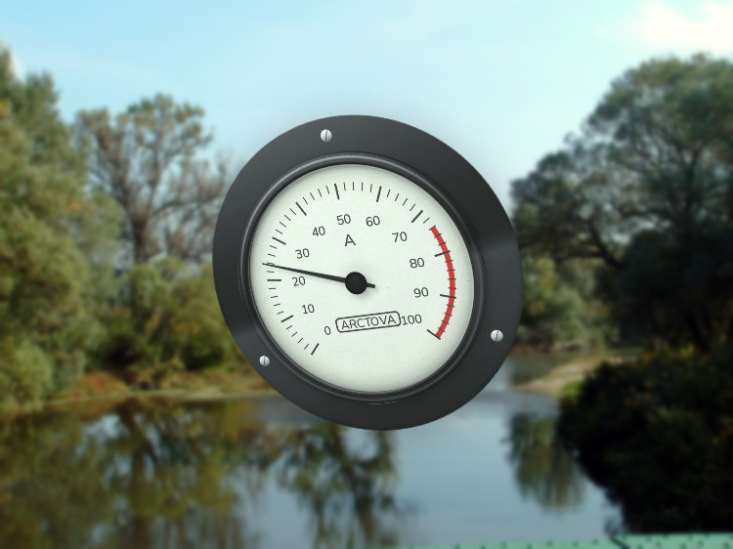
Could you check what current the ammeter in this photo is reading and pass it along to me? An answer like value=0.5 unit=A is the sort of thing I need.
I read value=24 unit=A
